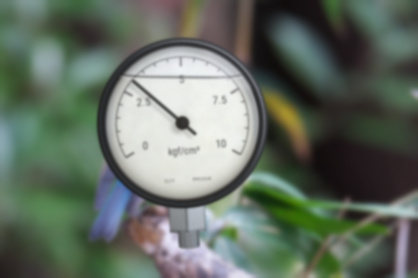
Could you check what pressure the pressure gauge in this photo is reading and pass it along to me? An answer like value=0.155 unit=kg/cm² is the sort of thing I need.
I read value=3 unit=kg/cm²
